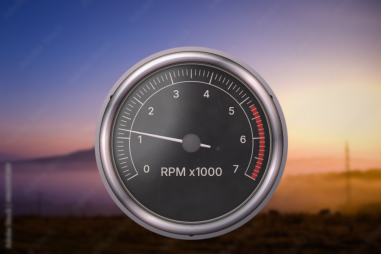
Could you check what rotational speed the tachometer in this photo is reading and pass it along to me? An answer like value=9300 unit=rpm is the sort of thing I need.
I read value=1200 unit=rpm
